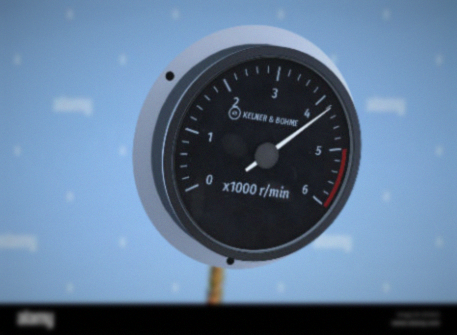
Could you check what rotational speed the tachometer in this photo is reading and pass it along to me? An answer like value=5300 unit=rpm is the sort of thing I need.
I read value=4200 unit=rpm
